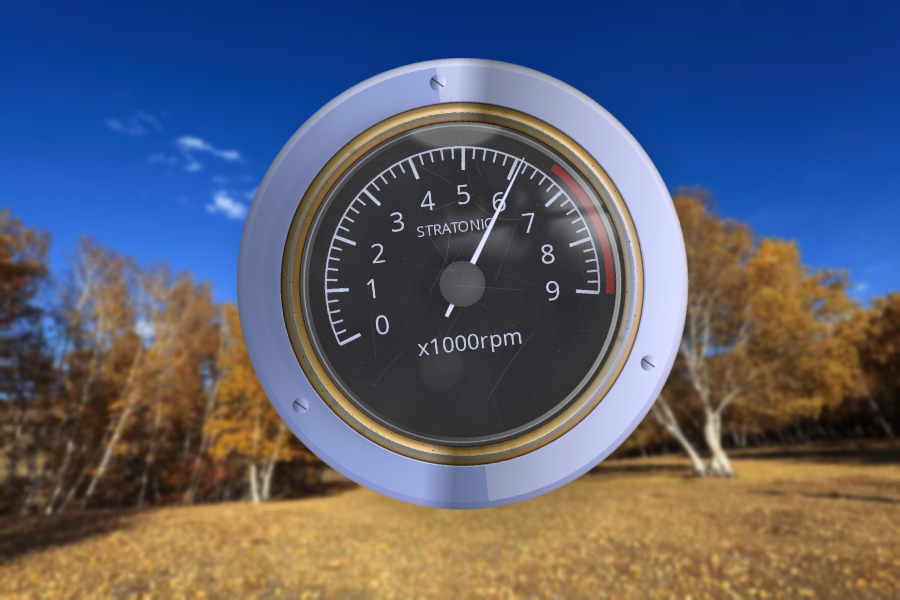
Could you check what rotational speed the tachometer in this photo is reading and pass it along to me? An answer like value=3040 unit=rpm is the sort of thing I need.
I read value=6100 unit=rpm
